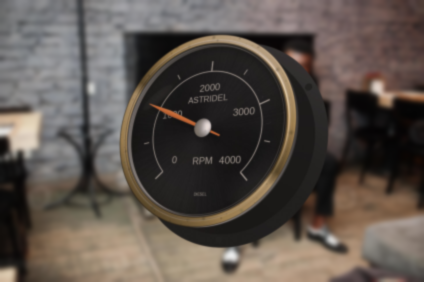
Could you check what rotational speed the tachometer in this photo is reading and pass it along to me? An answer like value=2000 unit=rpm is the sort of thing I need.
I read value=1000 unit=rpm
